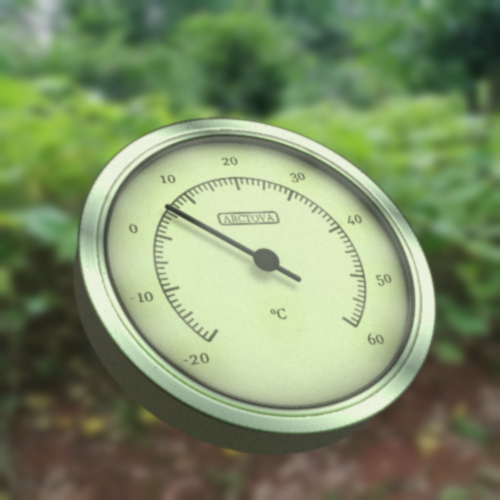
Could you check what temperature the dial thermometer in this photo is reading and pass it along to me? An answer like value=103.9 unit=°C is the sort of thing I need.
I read value=5 unit=°C
